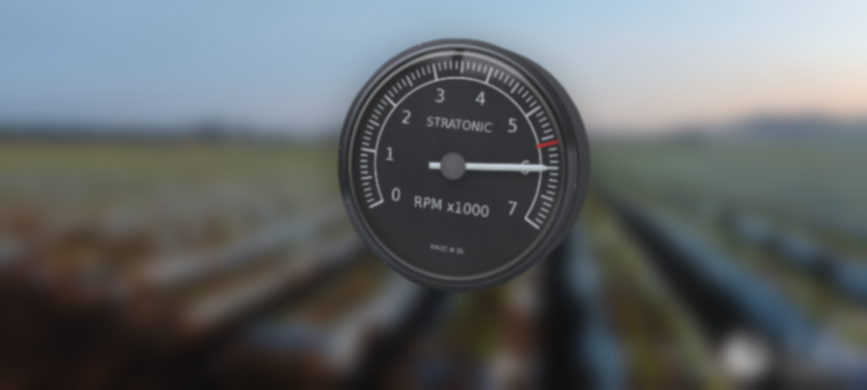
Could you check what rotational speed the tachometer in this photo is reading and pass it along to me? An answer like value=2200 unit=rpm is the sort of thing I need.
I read value=6000 unit=rpm
